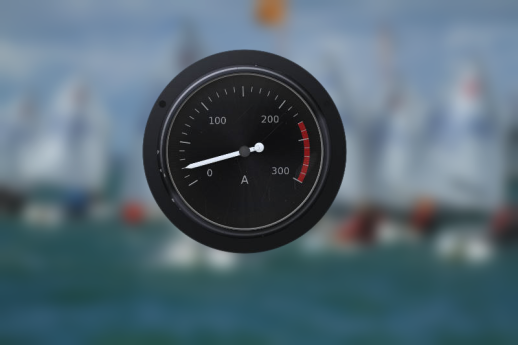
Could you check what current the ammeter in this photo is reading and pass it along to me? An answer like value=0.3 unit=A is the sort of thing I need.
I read value=20 unit=A
